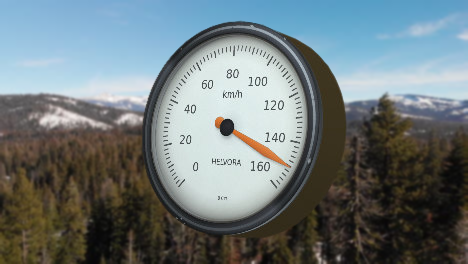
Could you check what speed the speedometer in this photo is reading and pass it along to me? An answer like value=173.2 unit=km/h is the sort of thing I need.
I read value=150 unit=km/h
